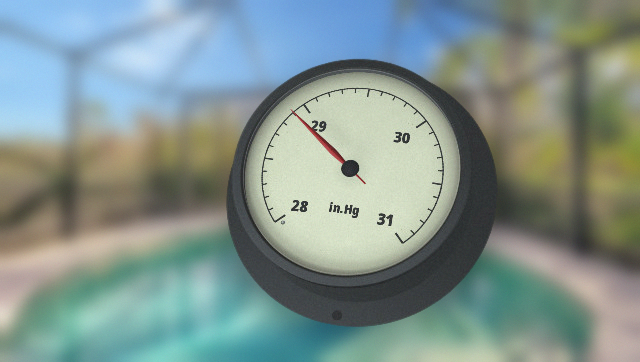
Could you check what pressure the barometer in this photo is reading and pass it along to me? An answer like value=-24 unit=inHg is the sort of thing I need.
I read value=28.9 unit=inHg
